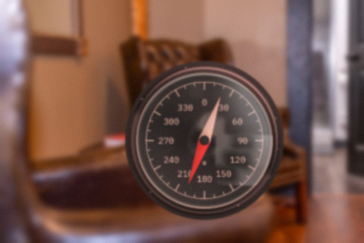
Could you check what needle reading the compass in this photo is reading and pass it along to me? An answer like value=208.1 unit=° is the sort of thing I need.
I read value=200 unit=°
